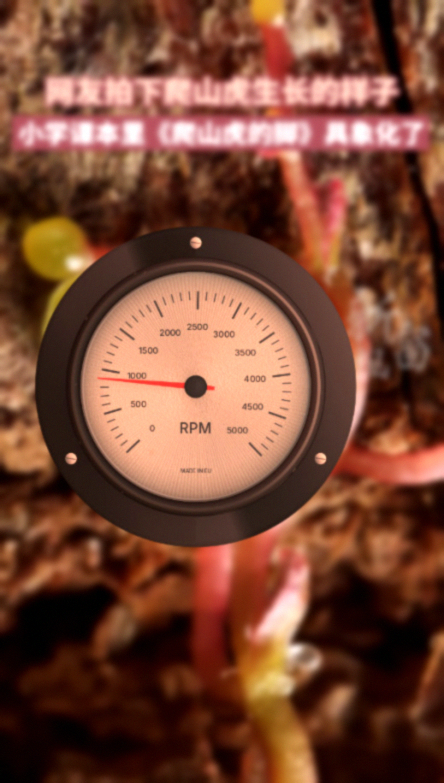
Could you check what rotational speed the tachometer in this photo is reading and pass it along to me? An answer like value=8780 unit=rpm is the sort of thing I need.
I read value=900 unit=rpm
